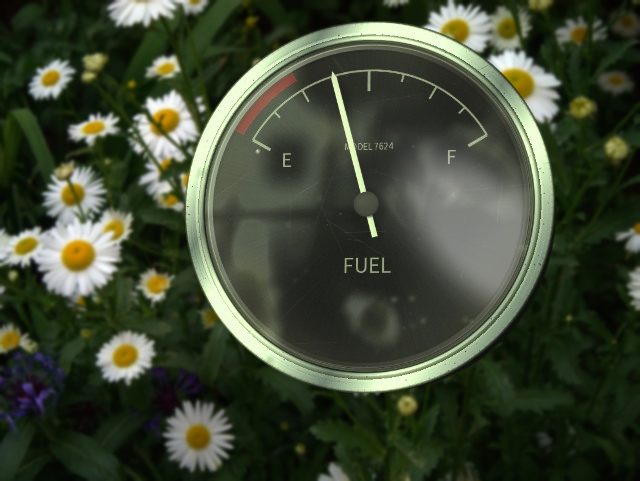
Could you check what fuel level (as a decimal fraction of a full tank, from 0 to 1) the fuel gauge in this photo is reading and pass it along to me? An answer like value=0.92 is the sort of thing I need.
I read value=0.375
